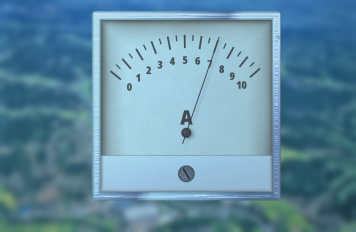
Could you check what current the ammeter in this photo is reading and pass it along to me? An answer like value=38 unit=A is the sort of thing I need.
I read value=7 unit=A
